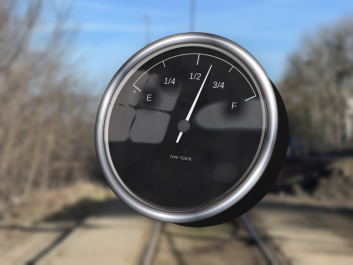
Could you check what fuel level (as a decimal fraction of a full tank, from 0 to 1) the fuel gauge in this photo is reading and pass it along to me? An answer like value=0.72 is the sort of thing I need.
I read value=0.625
